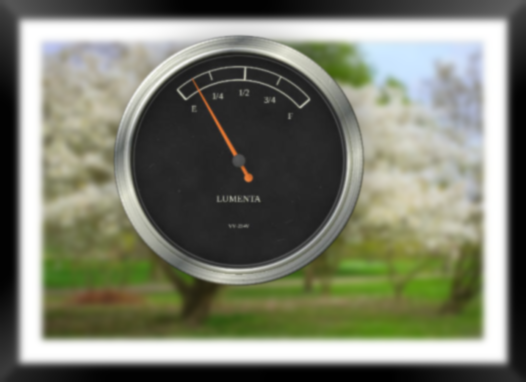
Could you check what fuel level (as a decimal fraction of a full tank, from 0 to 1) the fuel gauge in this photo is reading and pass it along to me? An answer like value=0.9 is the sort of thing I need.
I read value=0.125
